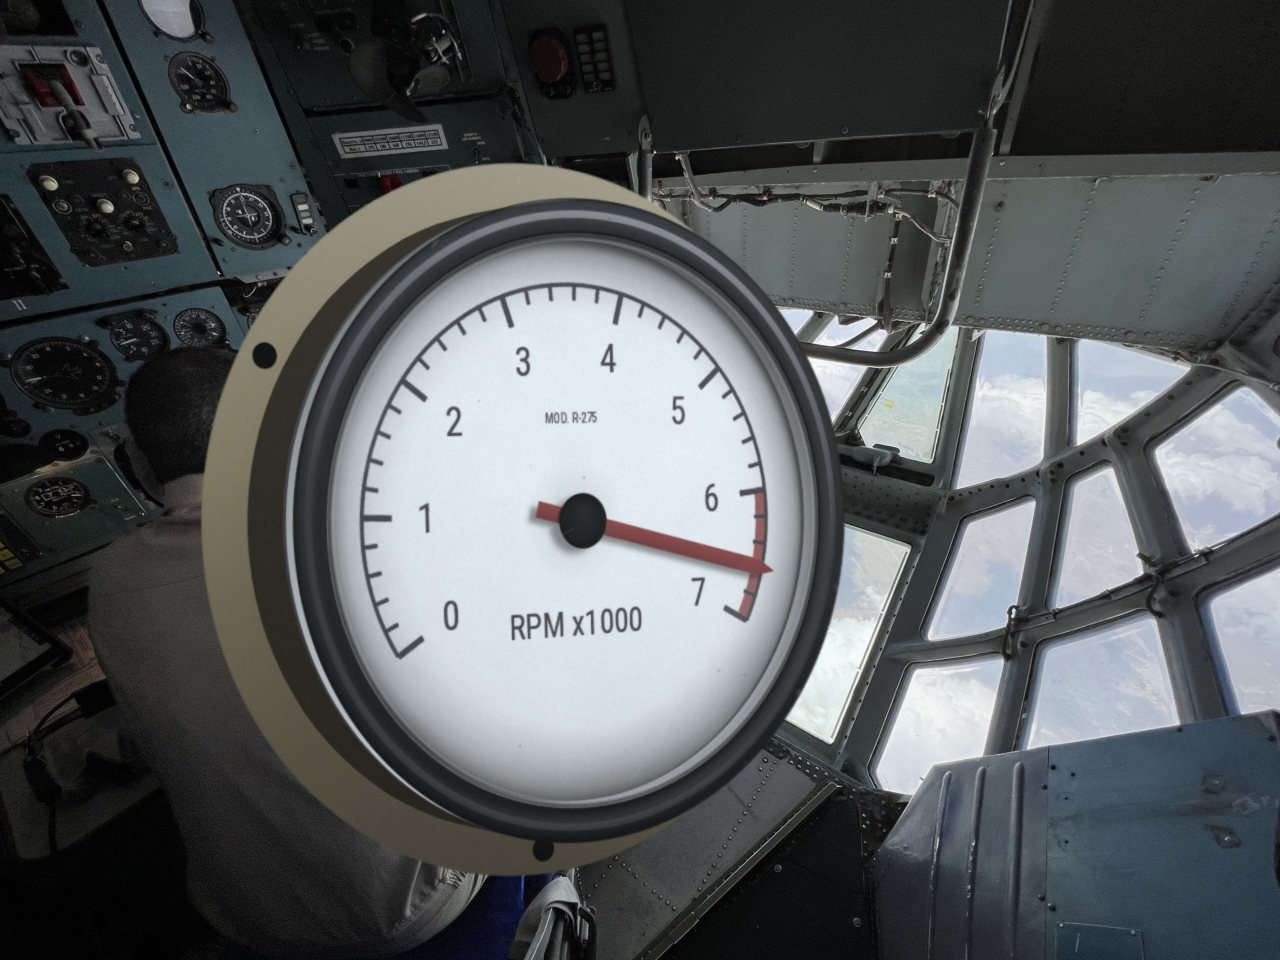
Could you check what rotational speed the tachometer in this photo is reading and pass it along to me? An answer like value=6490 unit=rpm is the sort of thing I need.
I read value=6600 unit=rpm
